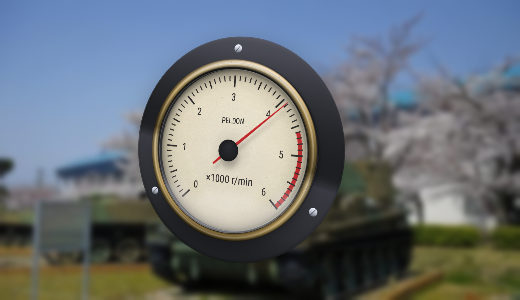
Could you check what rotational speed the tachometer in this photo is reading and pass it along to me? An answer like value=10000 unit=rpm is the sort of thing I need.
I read value=4100 unit=rpm
